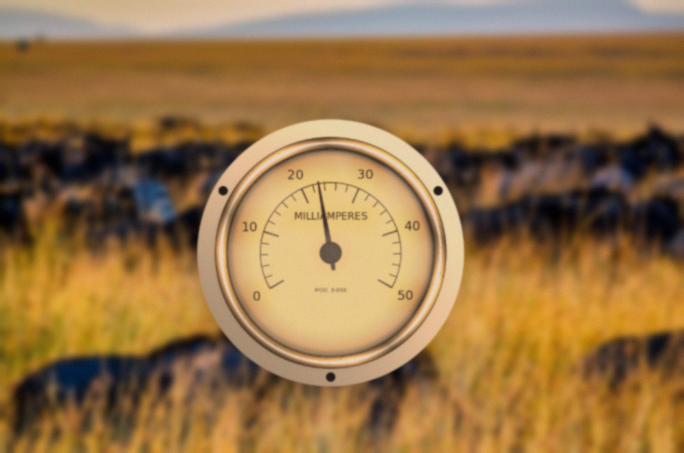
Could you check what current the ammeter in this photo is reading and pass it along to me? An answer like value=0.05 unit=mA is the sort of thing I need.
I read value=23 unit=mA
